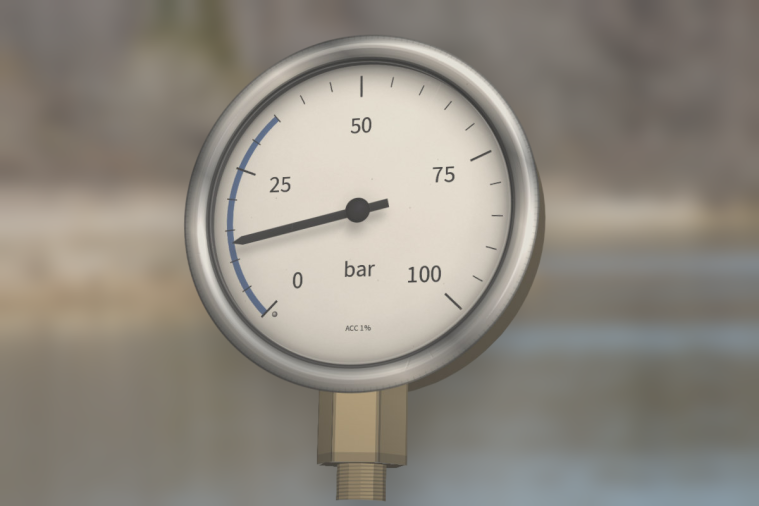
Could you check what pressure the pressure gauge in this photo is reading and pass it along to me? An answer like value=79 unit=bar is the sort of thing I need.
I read value=12.5 unit=bar
